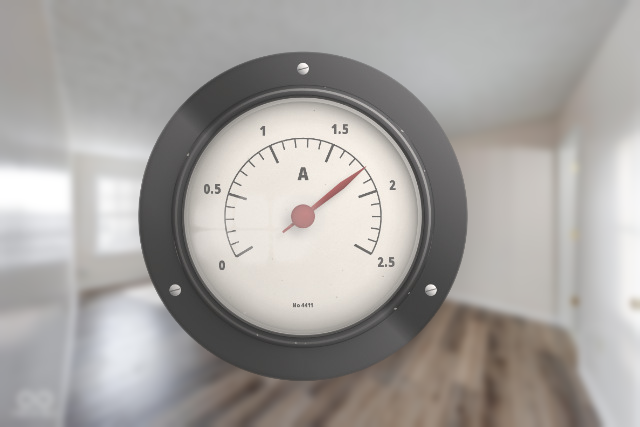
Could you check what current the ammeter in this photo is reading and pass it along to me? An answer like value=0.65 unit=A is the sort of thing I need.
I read value=1.8 unit=A
